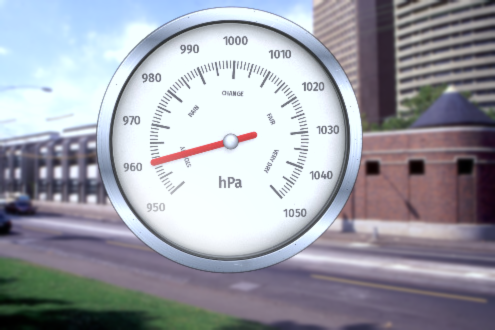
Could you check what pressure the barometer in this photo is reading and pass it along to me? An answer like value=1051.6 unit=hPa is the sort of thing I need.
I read value=960 unit=hPa
